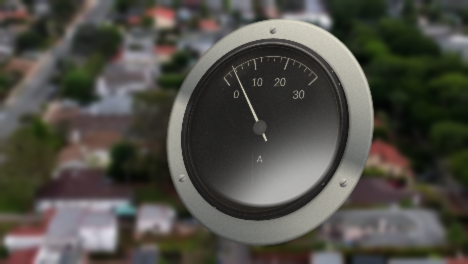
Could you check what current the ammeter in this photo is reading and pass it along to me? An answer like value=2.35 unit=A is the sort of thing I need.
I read value=4 unit=A
